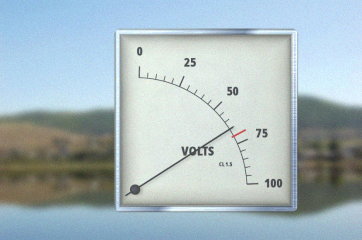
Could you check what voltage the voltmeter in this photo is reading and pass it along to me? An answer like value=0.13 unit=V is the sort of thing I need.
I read value=65 unit=V
